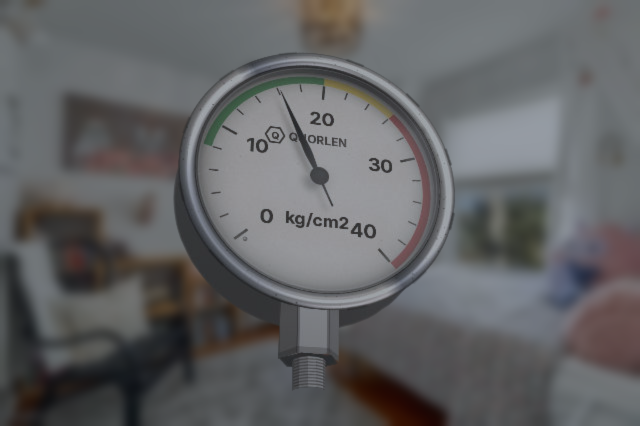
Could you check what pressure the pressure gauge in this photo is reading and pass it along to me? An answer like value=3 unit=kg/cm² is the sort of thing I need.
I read value=16 unit=kg/cm²
